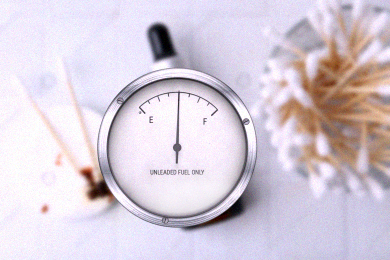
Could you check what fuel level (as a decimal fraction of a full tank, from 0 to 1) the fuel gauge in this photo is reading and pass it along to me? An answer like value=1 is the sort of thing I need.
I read value=0.5
